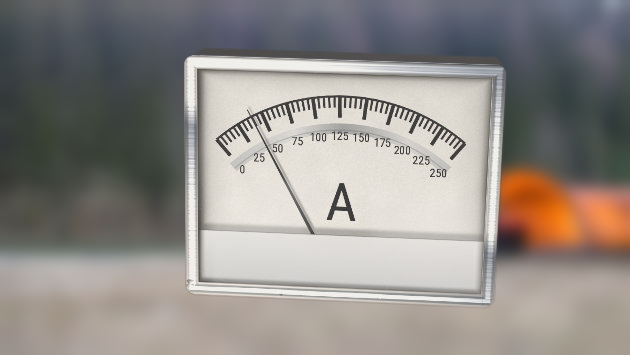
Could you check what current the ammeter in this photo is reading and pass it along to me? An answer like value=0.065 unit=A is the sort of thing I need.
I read value=40 unit=A
